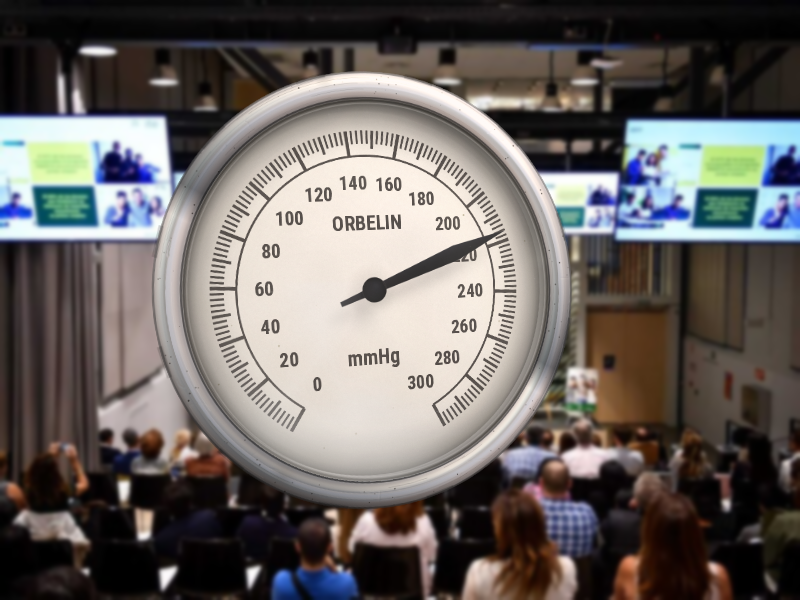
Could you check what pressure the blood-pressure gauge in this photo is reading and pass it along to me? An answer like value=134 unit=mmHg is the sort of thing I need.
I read value=216 unit=mmHg
